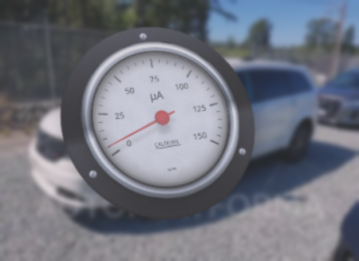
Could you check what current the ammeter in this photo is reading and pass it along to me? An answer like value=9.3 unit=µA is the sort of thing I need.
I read value=5 unit=µA
